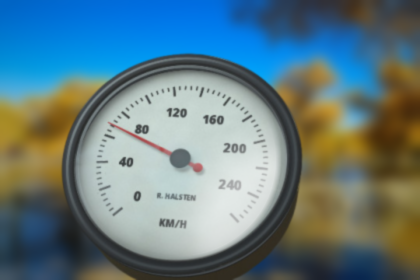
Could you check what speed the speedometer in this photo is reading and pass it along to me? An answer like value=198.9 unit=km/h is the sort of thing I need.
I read value=68 unit=km/h
